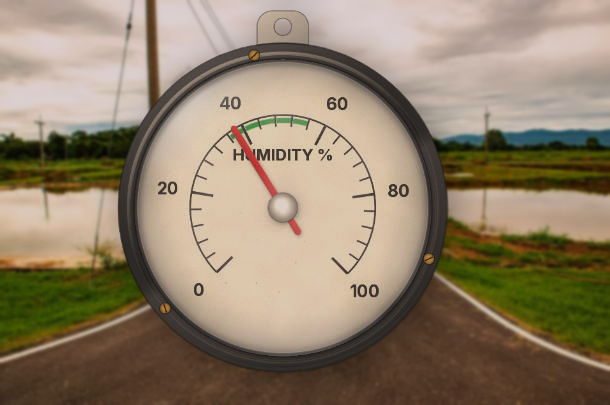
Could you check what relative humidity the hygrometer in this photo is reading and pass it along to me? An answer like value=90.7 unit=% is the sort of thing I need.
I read value=38 unit=%
